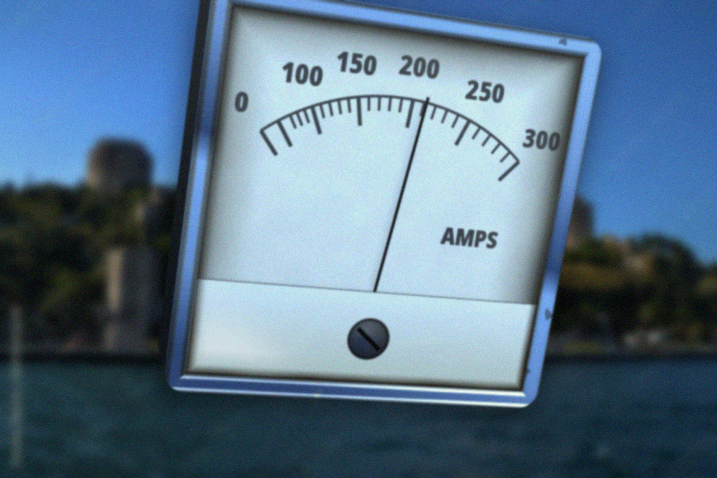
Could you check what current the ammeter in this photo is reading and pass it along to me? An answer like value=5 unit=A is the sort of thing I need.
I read value=210 unit=A
